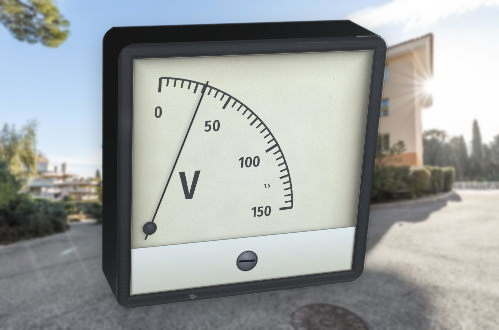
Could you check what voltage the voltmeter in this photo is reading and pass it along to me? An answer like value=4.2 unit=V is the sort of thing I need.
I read value=30 unit=V
